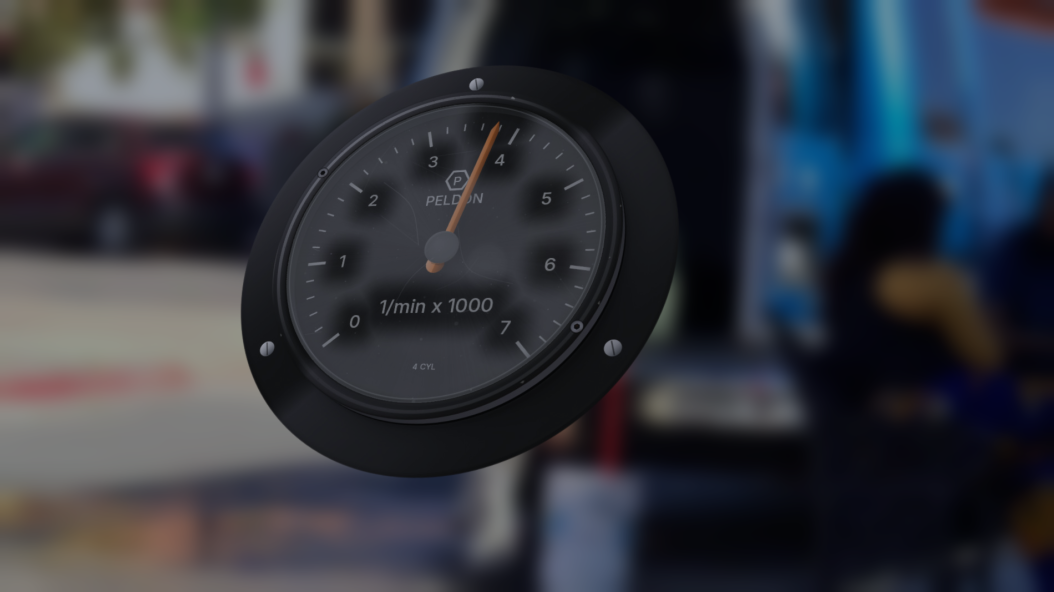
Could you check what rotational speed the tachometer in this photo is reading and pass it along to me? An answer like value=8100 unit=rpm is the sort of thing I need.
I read value=3800 unit=rpm
